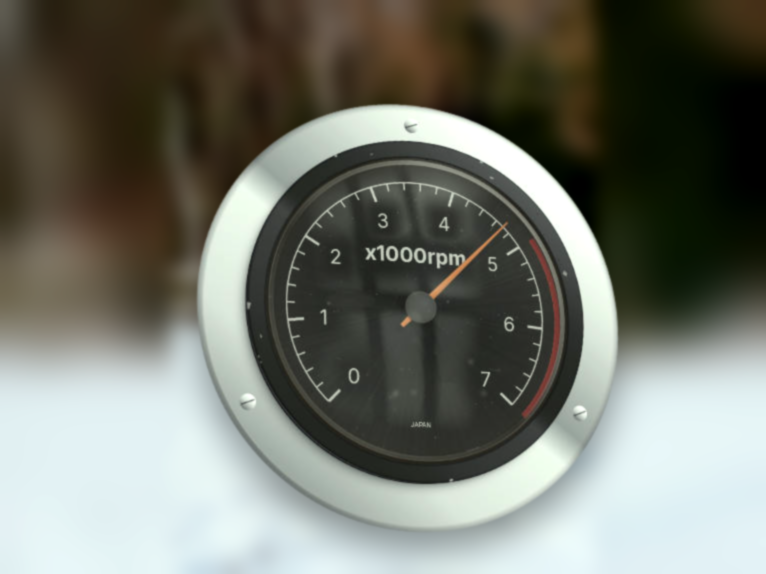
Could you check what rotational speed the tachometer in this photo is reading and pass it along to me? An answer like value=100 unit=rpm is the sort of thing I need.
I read value=4700 unit=rpm
